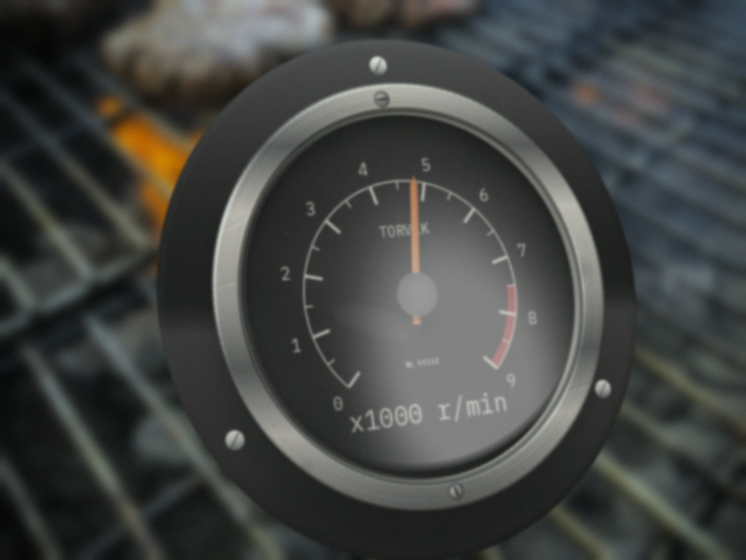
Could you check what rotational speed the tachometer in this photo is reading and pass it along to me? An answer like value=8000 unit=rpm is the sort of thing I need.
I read value=4750 unit=rpm
